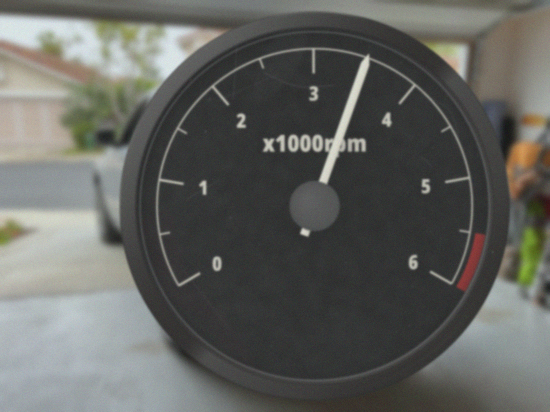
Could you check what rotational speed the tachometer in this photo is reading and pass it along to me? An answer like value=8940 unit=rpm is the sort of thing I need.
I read value=3500 unit=rpm
